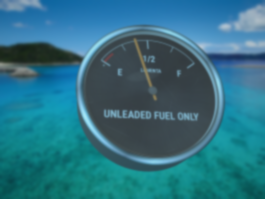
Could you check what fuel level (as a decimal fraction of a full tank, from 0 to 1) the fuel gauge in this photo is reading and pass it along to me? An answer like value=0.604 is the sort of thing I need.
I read value=0.375
